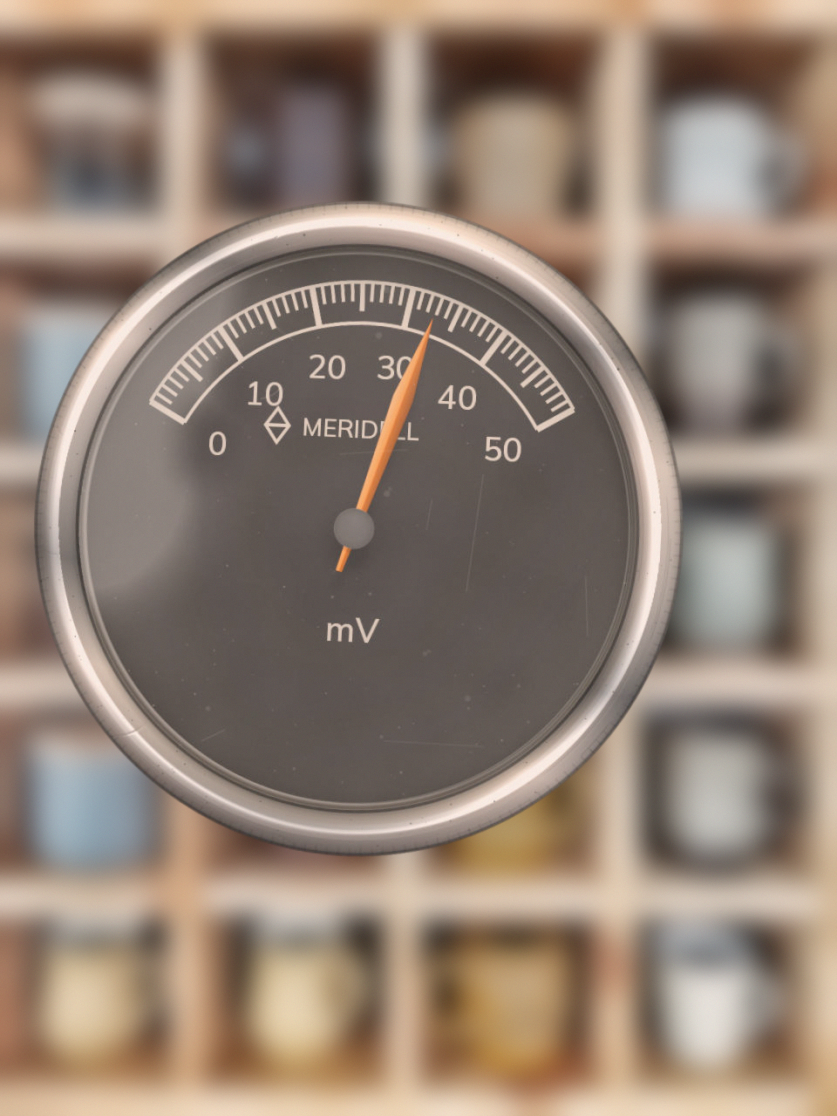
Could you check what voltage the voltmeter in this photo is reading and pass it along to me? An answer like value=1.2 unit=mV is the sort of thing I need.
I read value=33 unit=mV
